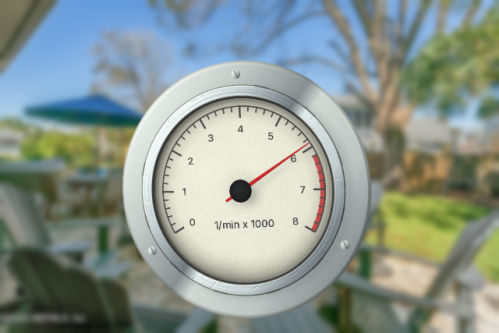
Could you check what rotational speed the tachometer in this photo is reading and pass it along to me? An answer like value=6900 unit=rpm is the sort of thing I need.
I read value=5900 unit=rpm
